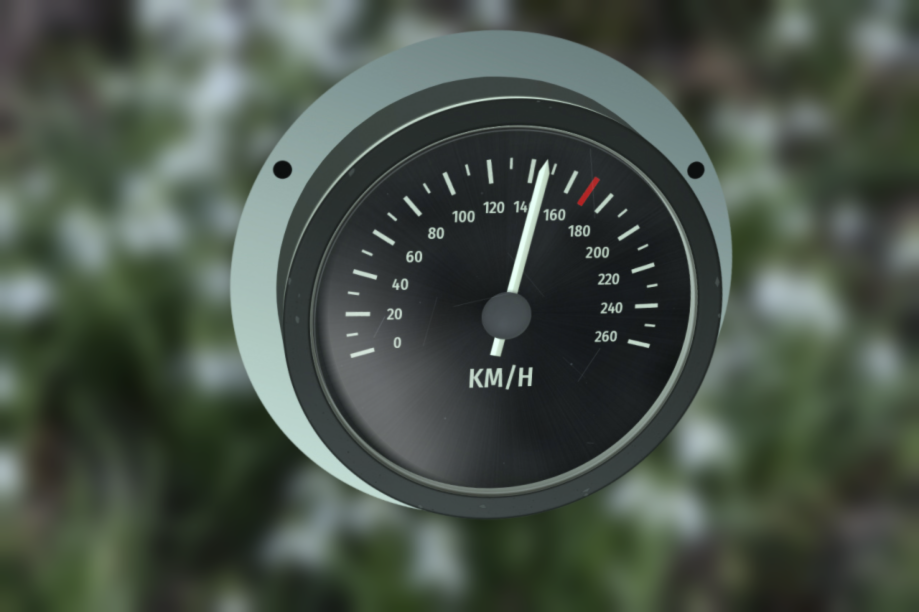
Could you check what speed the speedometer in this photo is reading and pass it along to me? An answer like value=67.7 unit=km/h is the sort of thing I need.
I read value=145 unit=km/h
